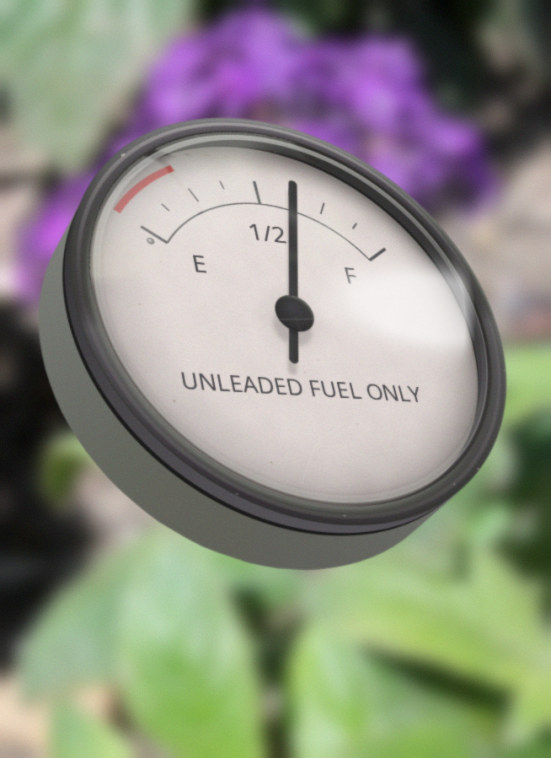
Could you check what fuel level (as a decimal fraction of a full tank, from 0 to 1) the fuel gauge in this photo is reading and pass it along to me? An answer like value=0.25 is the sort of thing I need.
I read value=0.625
